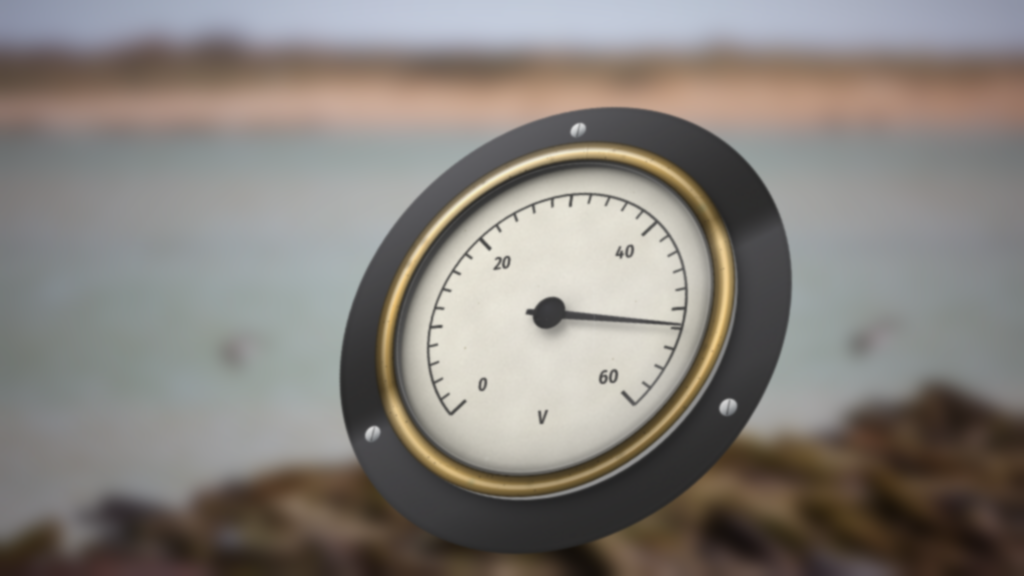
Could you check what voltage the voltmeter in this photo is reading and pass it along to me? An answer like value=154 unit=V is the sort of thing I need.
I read value=52 unit=V
